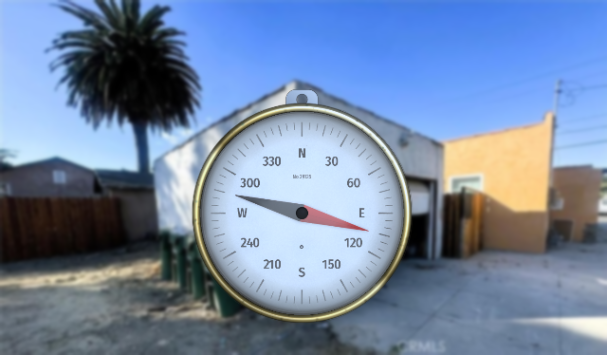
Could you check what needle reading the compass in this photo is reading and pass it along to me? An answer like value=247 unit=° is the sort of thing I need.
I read value=105 unit=°
